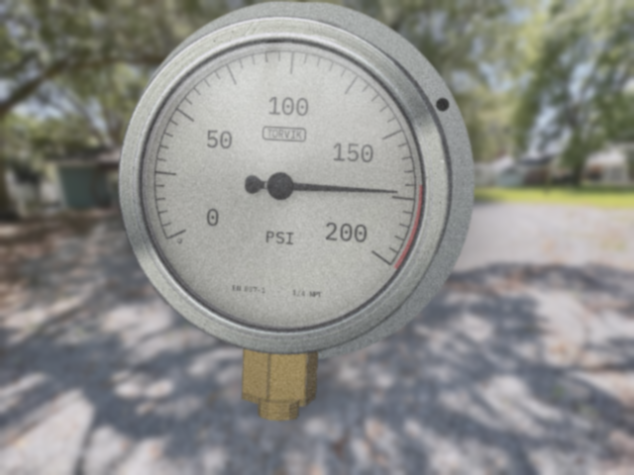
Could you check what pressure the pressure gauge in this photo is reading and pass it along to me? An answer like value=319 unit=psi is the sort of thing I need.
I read value=172.5 unit=psi
